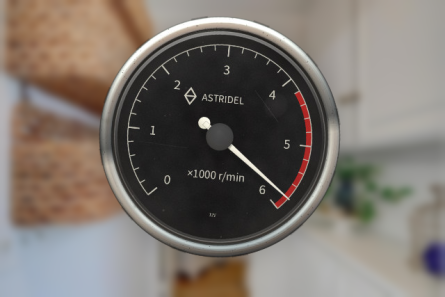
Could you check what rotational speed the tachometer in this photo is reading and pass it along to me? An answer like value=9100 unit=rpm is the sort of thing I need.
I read value=5800 unit=rpm
